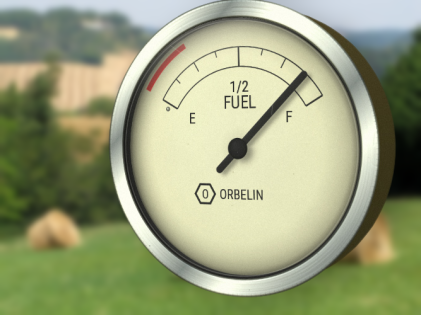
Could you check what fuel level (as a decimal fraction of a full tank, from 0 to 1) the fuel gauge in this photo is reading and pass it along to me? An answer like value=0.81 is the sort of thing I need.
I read value=0.875
